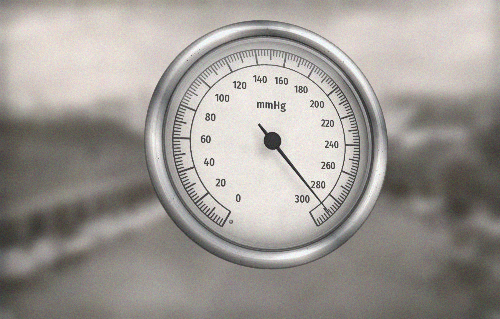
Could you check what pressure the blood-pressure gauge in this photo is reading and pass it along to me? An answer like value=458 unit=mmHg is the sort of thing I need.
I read value=290 unit=mmHg
